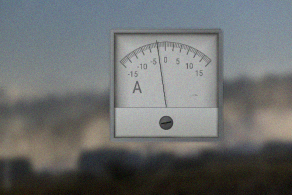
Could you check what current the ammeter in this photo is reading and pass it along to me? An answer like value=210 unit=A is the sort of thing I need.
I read value=-2.5 unit=A
